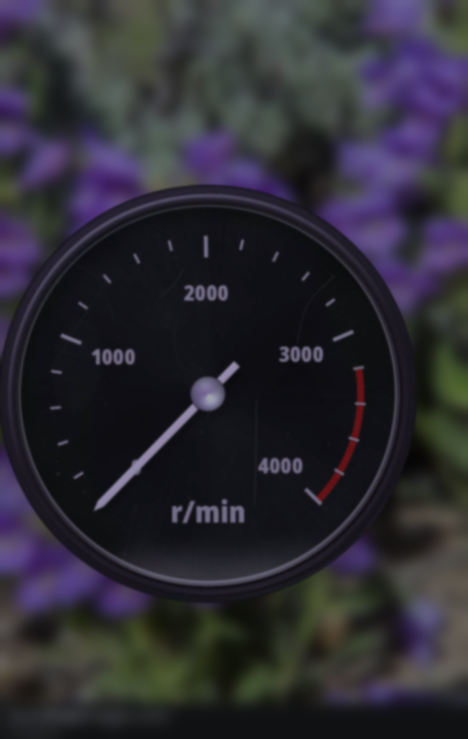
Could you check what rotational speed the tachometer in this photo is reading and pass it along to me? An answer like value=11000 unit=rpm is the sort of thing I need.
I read value=0 unit=rpm
